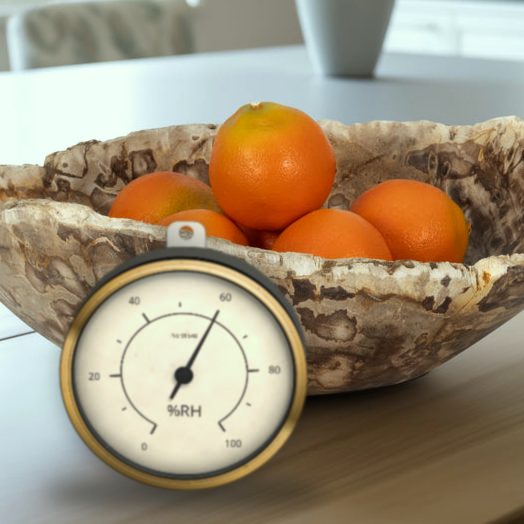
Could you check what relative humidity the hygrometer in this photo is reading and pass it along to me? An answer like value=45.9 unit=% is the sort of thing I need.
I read value=60 unit=%
